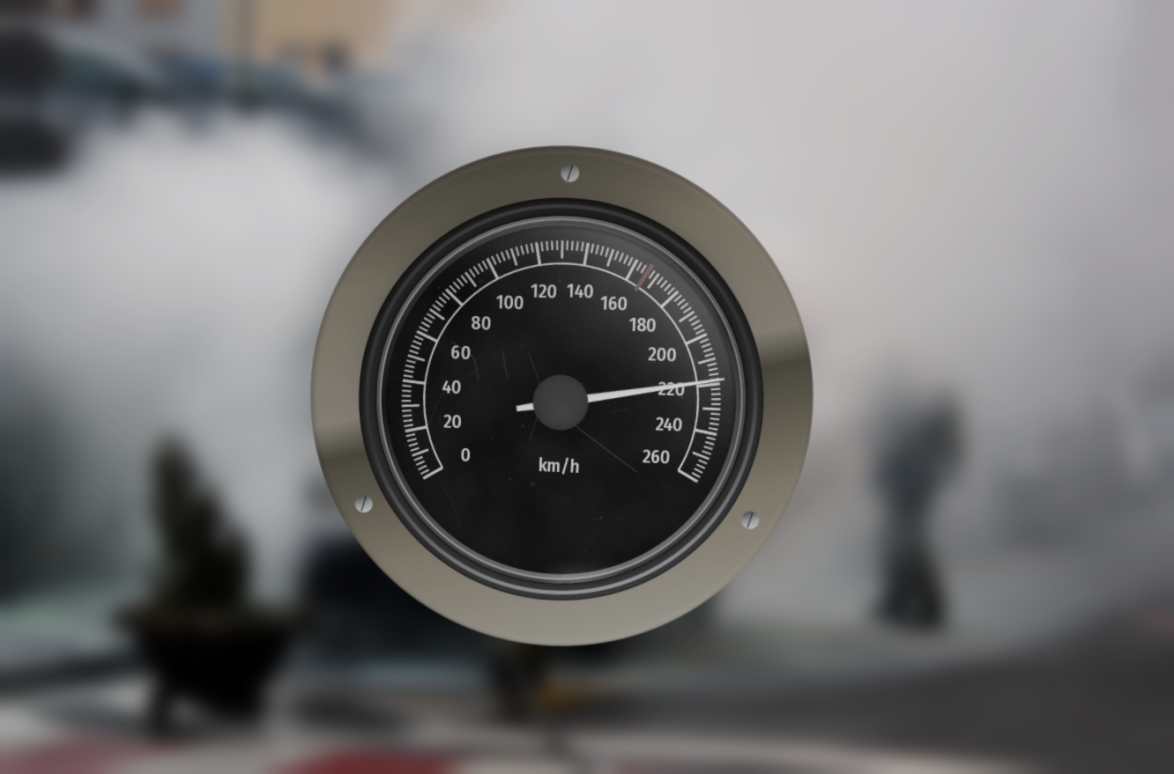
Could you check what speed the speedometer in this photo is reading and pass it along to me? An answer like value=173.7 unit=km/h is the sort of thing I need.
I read value=218 unit=km/h
